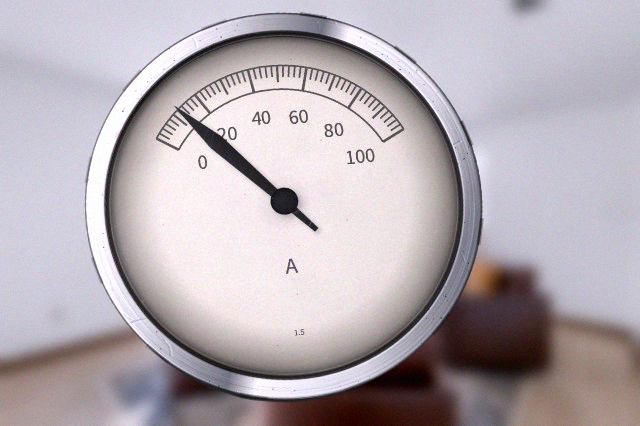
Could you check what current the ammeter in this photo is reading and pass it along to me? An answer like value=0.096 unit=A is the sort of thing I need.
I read value=12 unit=A
